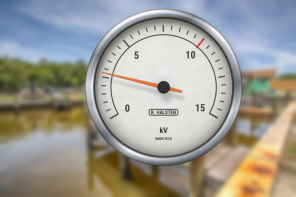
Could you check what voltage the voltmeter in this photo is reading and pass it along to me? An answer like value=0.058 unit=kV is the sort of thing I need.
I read value=2.75 unit=kV
